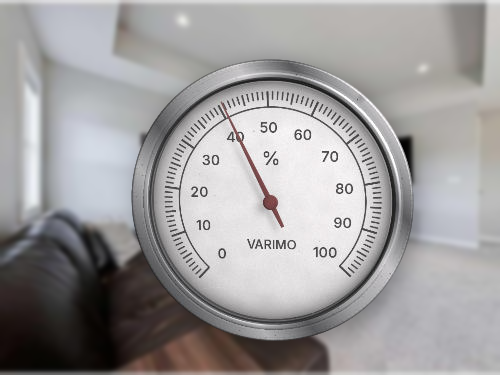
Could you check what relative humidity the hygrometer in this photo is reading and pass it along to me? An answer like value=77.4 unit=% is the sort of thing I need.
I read value=41 unit=%
